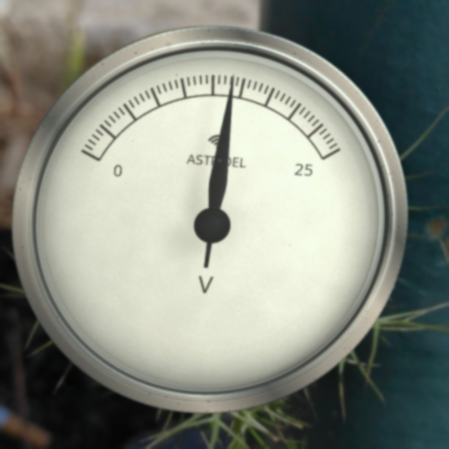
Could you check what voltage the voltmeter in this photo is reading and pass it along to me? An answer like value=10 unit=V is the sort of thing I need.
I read value=14 unit=V
